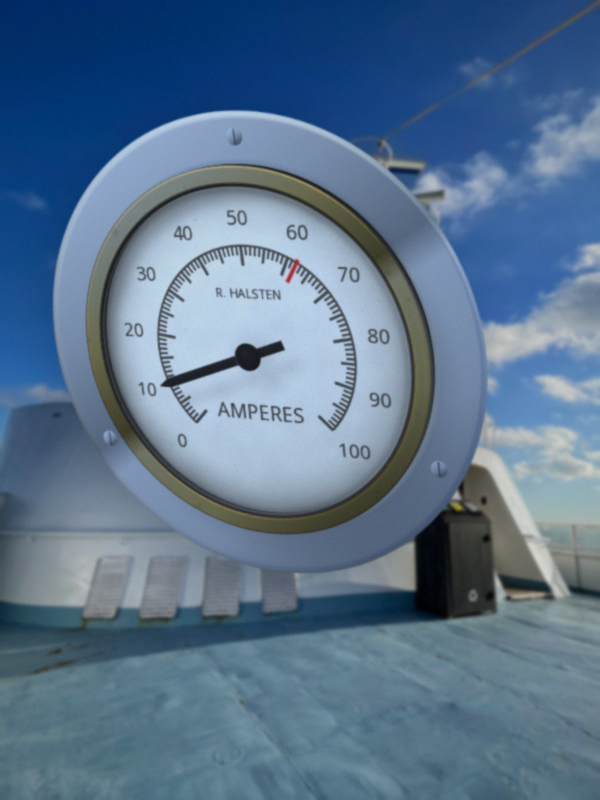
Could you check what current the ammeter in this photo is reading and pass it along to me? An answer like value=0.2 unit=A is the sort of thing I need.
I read value=10 unit=A
